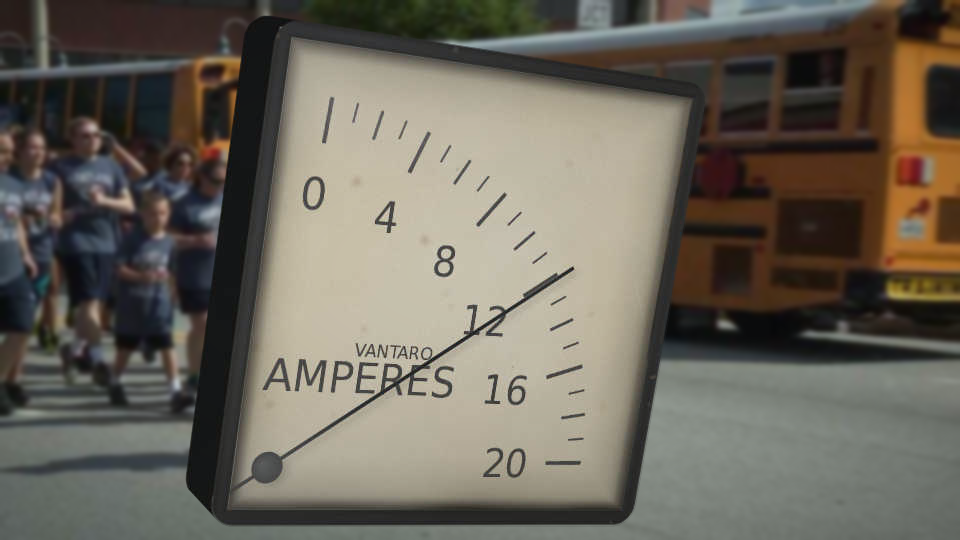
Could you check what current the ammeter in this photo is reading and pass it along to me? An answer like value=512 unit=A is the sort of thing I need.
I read value=12 unit=A
